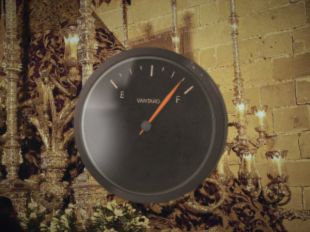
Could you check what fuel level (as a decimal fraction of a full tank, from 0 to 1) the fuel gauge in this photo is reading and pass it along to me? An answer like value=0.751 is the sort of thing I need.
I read value=0.875
